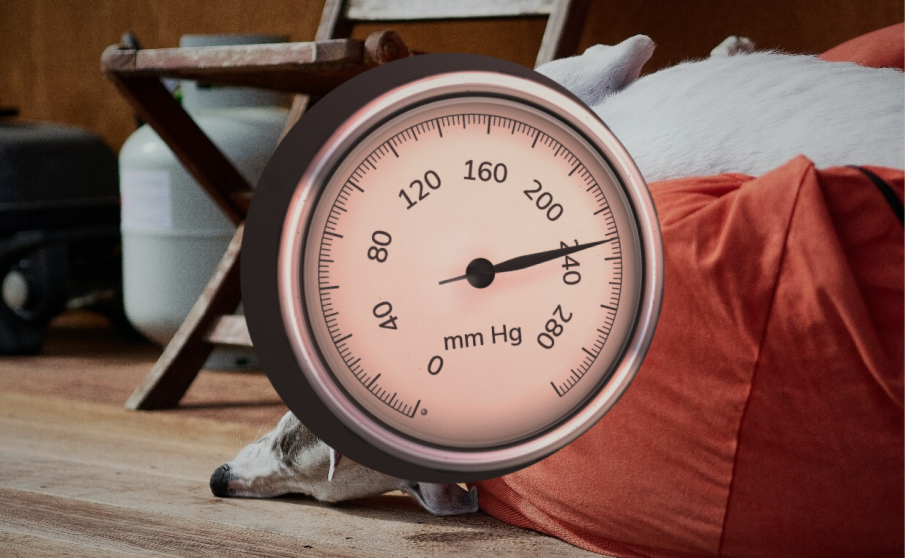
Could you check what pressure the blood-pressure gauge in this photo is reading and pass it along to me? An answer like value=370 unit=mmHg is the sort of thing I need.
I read value=232 unit=mmHg
